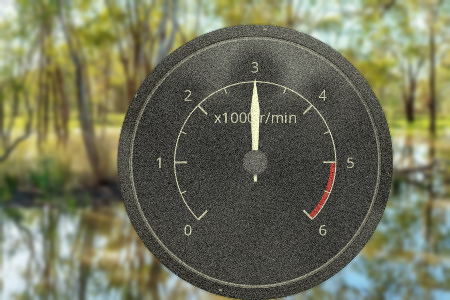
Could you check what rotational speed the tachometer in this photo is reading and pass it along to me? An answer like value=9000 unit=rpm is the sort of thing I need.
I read value=3000 unit=rpm
